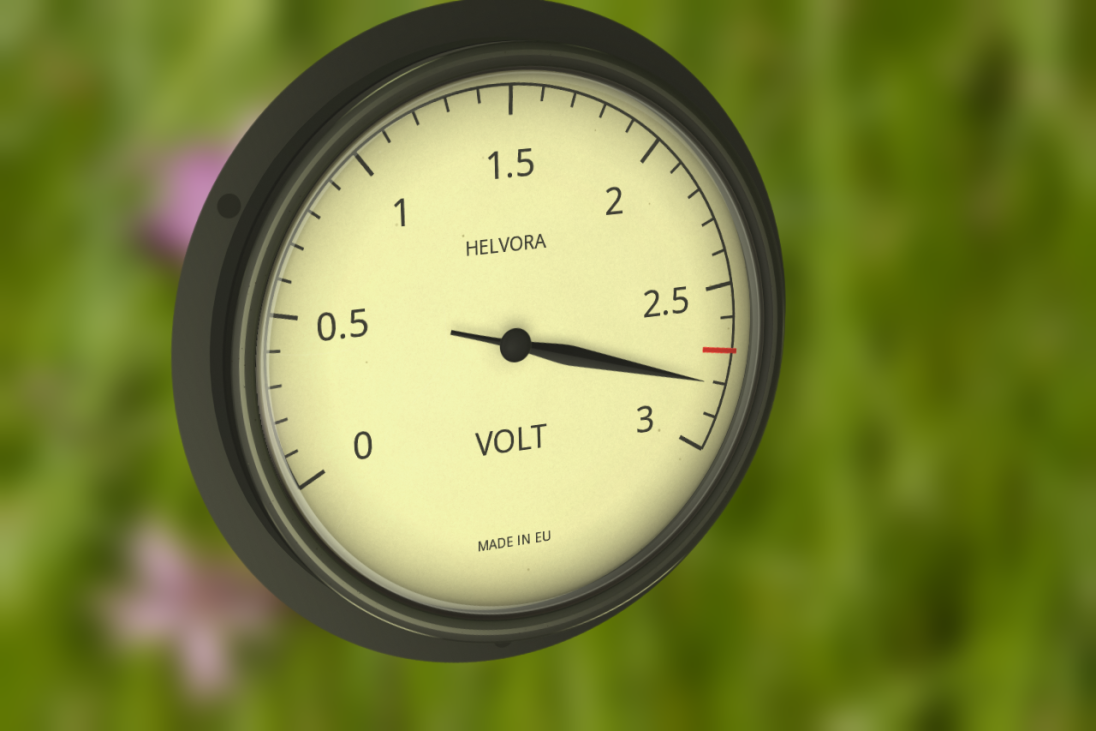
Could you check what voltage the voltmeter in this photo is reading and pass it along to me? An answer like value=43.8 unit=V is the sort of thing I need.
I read value=2.8 unit=V
